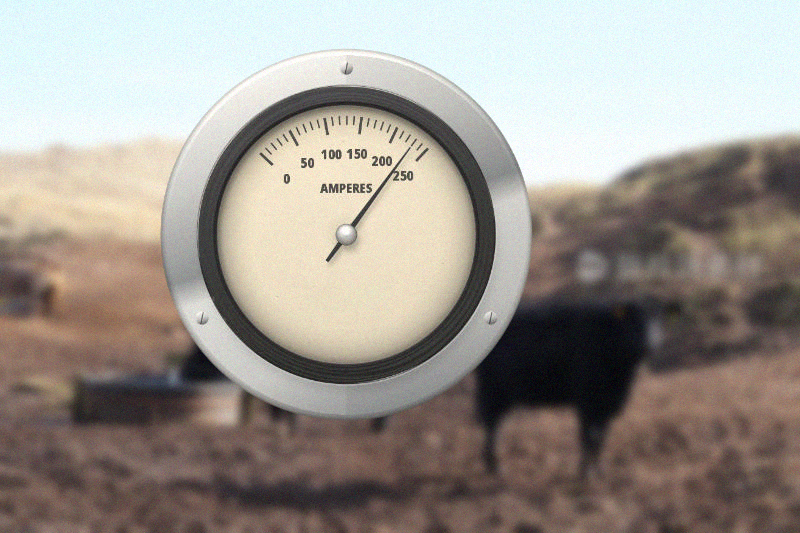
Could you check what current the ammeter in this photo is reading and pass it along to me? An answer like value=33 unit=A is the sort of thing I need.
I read value=230 unit=A
